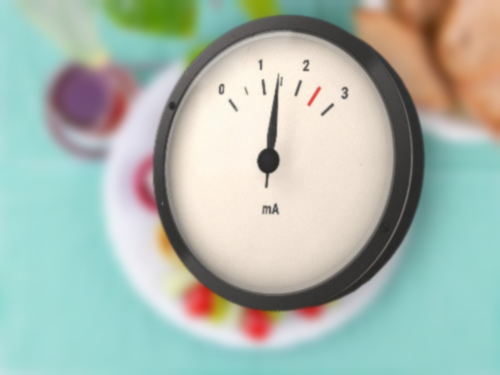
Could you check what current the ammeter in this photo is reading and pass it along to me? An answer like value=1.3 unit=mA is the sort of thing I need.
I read value=1.5 unit=mA
